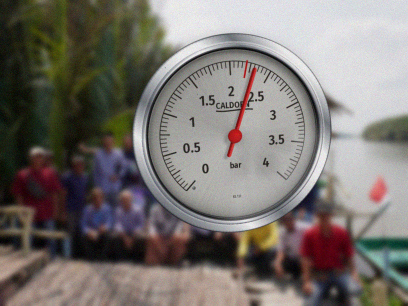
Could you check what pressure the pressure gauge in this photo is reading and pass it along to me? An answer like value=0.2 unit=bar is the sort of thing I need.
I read value=2.3 unit=bar
